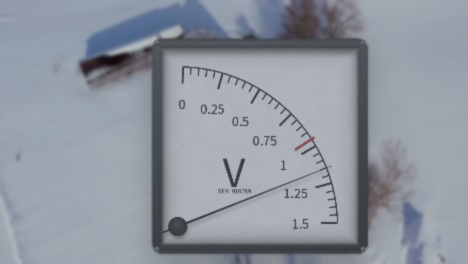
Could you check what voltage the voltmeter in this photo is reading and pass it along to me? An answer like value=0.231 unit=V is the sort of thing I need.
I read value=1.15 unit=V
